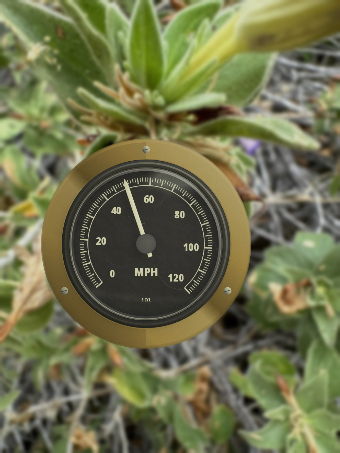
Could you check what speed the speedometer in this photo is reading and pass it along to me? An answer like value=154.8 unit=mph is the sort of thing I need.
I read value=50 unit=mph
